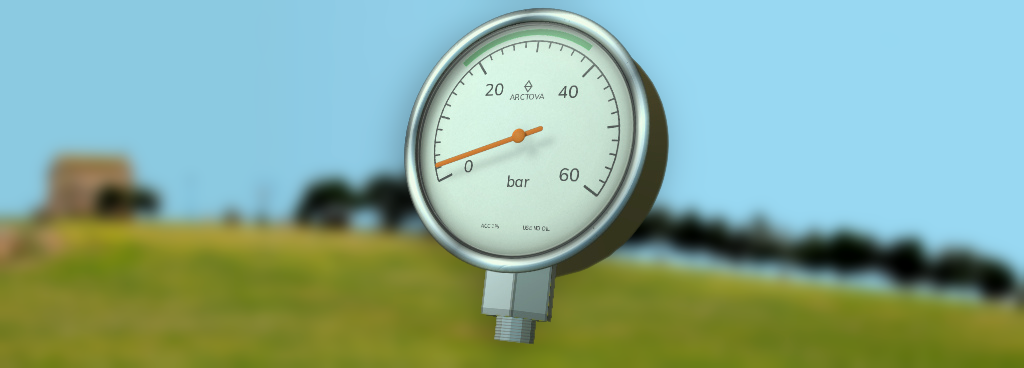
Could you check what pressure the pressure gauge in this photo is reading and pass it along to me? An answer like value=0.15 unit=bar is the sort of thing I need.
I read value=2 unit=bar
